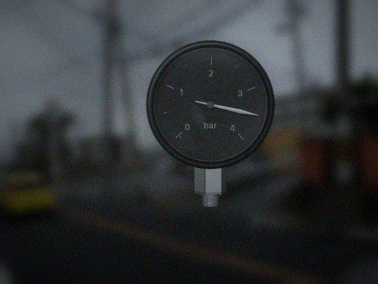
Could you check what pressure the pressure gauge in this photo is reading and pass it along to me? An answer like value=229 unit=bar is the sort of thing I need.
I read value=3.5 unit=bar
